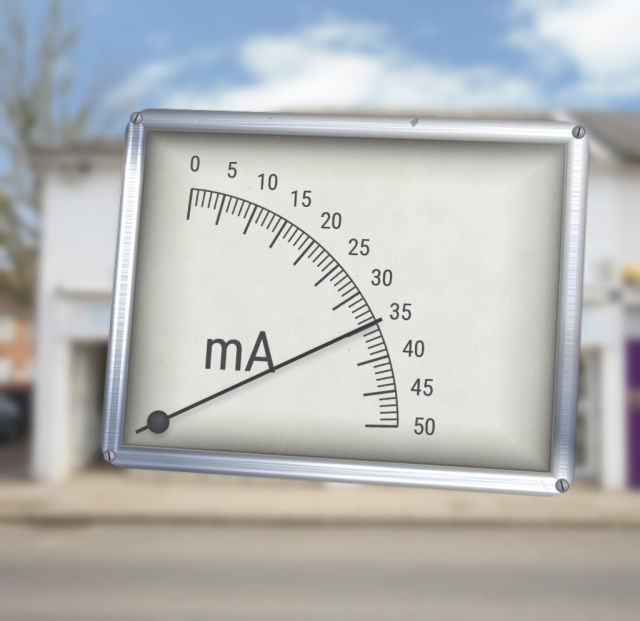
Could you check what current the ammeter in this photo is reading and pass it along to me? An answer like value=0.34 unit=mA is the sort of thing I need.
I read value=35 unit=mA
